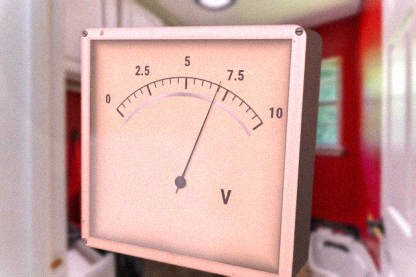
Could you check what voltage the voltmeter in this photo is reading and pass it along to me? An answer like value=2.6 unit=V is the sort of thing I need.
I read value=7 unit=V
